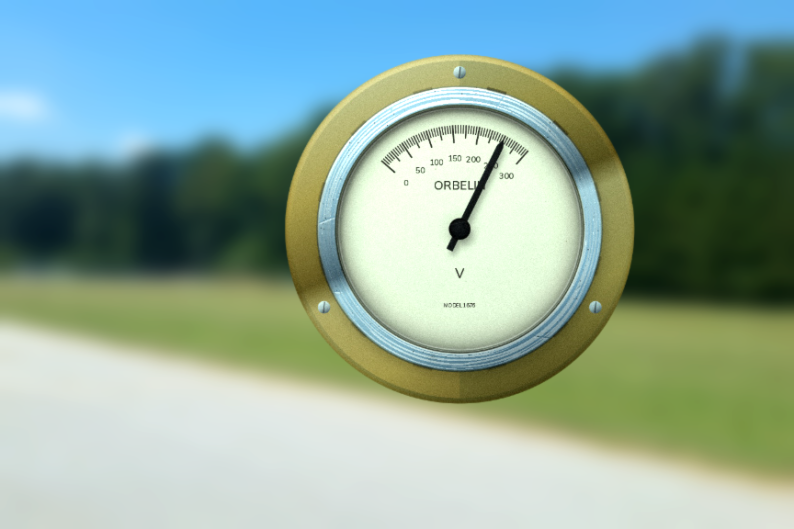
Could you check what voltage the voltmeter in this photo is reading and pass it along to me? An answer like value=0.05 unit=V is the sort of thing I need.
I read value=250 unit=V
